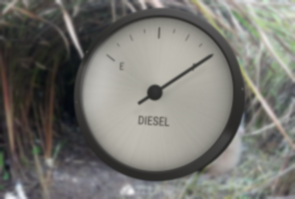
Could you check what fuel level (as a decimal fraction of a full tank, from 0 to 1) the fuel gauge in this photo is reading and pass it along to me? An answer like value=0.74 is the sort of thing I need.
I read value=1
